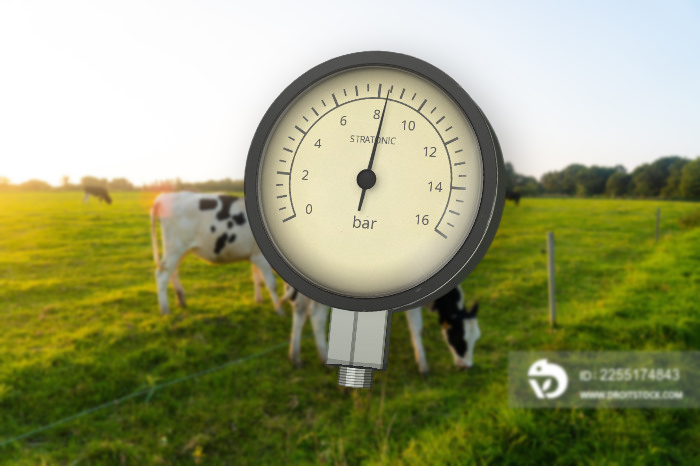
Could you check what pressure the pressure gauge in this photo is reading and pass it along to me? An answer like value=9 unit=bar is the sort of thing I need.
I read value=8.5 unit=bar
